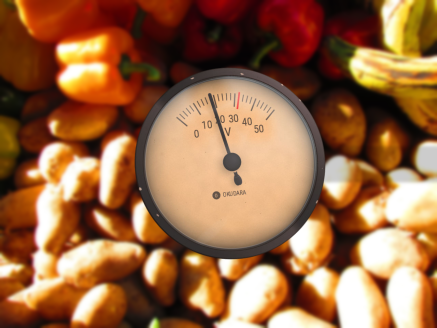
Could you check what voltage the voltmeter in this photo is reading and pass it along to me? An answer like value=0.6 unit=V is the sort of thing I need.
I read value=18 unit=V
